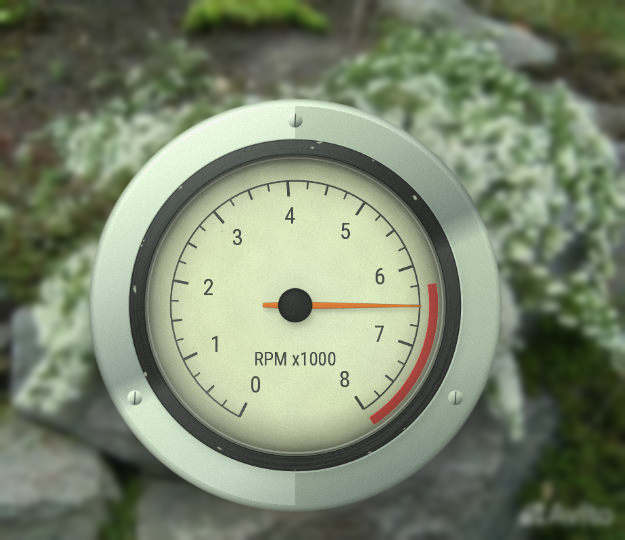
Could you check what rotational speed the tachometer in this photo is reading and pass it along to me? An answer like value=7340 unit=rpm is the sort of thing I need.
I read value=6500 unit=rpm
